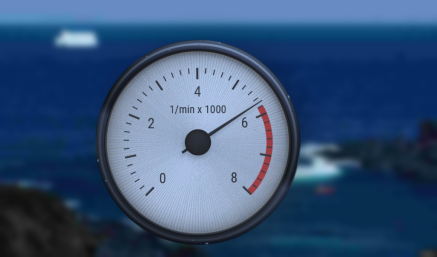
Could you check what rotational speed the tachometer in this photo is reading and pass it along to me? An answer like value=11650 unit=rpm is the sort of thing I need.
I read value=5700 unit=rpm
